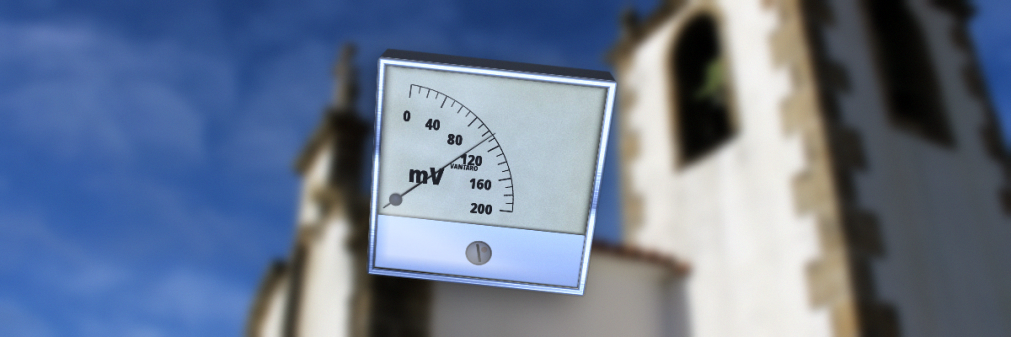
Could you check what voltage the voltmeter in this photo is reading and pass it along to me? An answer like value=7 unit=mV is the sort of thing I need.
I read value=105 unit=mV
